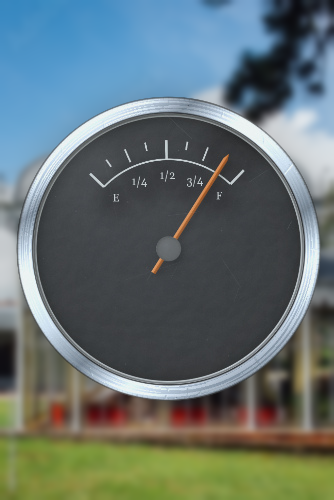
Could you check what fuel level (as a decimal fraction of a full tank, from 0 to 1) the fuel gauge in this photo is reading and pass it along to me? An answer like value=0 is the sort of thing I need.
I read value=0.875
